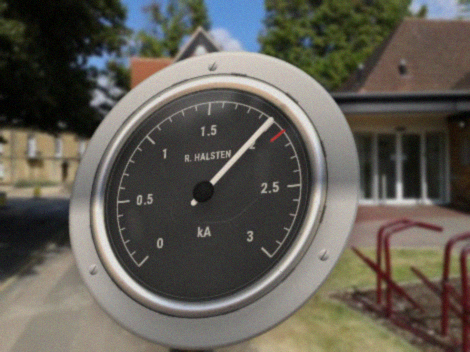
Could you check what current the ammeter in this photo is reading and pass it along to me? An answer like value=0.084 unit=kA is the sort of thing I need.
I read value=2 unit=kA
